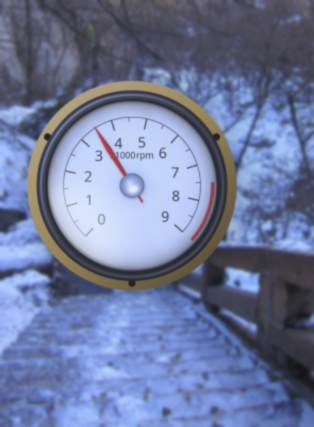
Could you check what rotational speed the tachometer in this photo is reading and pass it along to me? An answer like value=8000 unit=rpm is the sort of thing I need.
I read value=3500 unit=rpm
